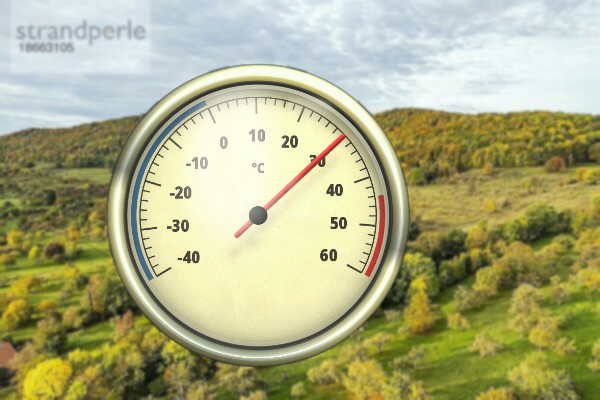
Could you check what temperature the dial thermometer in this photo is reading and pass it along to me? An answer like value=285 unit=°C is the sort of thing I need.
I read value=30 unit=°C
